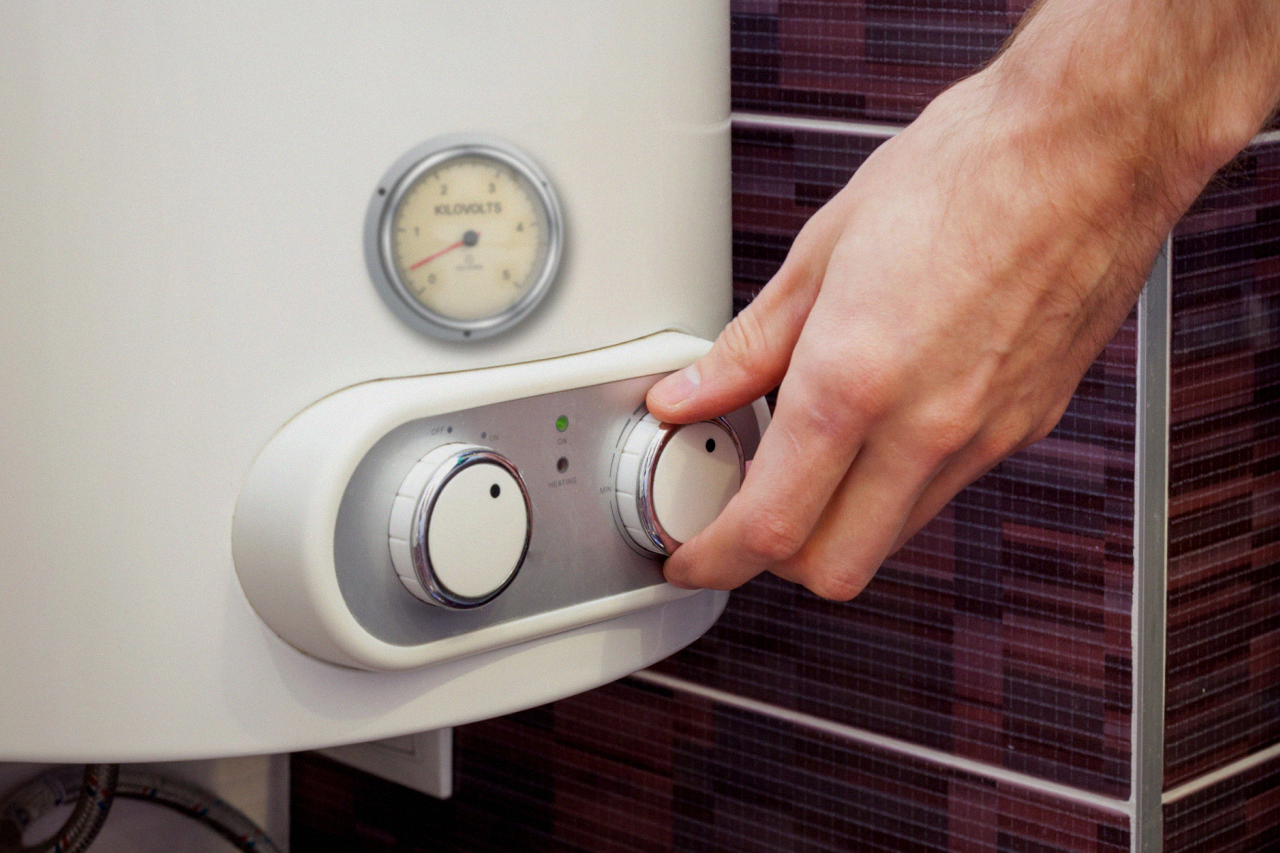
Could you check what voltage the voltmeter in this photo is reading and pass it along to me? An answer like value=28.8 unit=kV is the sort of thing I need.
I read value=0.4 unit=kV
